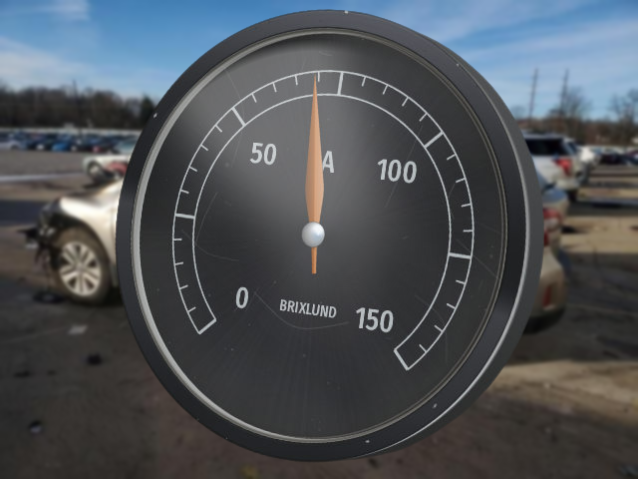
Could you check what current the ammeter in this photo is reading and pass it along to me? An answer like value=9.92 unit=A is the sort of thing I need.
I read value=70 unit=A
